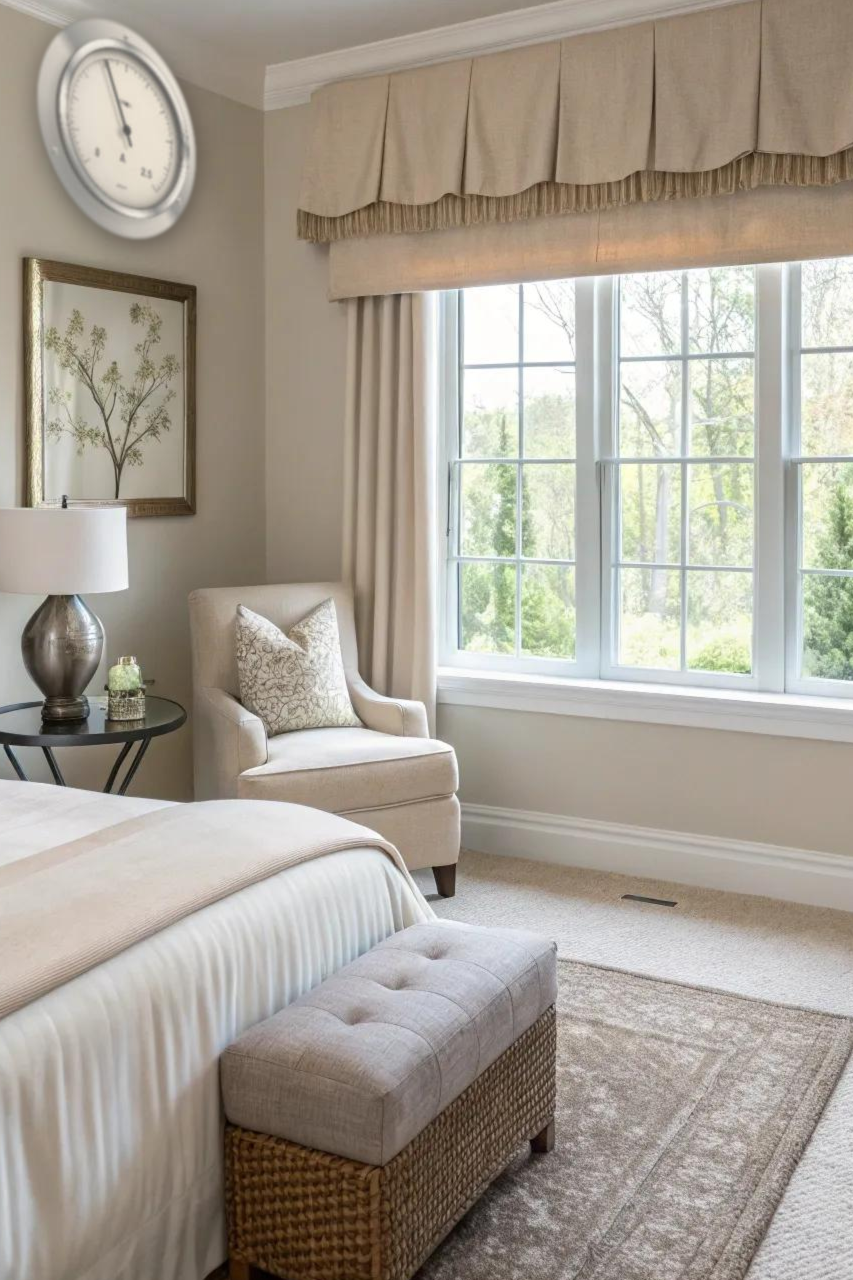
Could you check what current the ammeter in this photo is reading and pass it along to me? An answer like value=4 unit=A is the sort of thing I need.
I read value=1 unit=A
